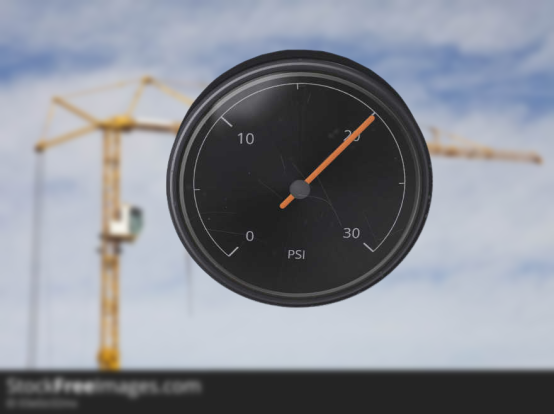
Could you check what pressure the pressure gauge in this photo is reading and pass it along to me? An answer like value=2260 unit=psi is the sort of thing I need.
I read value=20 unit=psi
